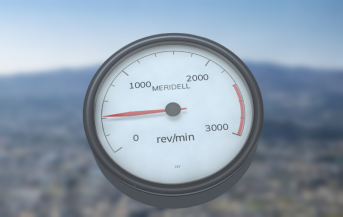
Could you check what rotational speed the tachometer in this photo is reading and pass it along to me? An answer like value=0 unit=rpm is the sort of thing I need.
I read value=400 unit=rpm
